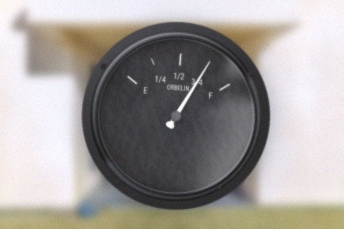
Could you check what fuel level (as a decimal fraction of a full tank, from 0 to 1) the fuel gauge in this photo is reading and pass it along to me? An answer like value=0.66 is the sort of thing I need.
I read value=0.75
